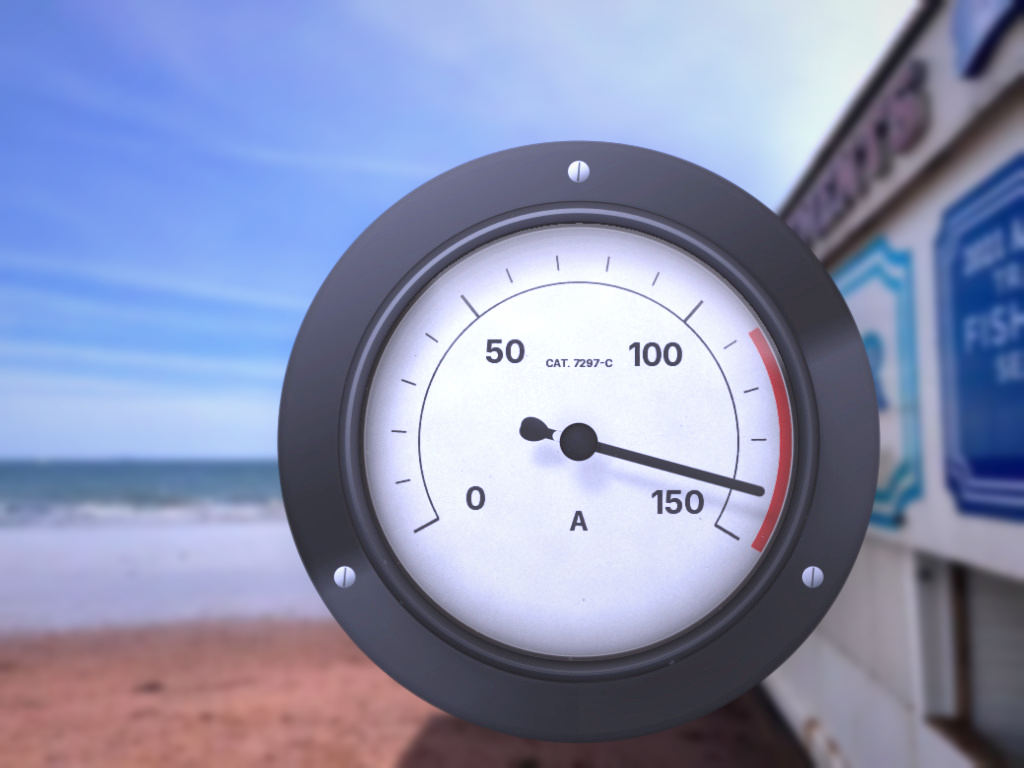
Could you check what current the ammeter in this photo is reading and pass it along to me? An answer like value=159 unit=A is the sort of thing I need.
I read value=140 unit=A
